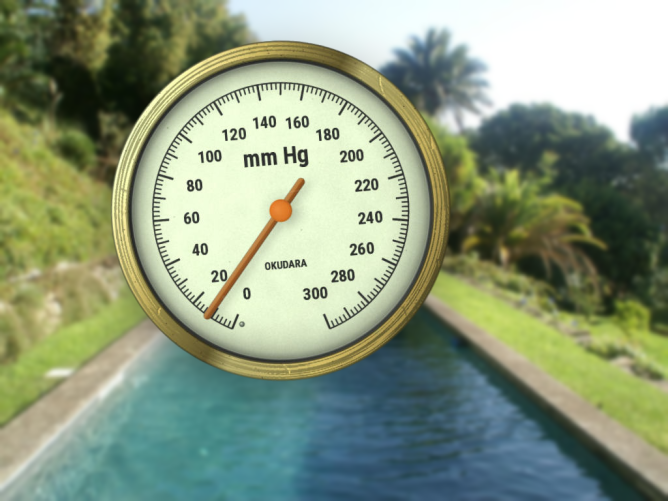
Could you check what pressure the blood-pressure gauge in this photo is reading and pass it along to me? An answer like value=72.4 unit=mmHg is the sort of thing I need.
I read value=12 unit=mmHg
